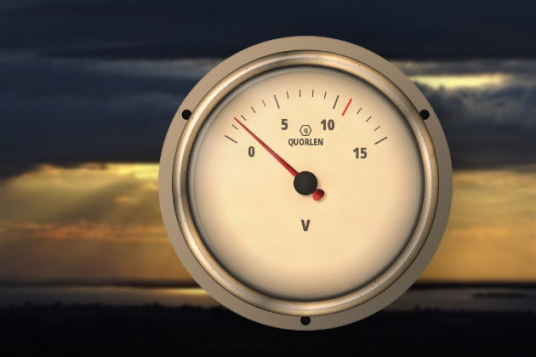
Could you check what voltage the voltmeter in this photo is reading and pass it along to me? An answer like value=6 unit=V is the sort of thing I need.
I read value=1.5 unit=V
